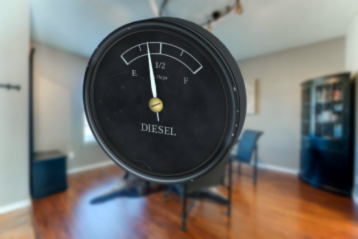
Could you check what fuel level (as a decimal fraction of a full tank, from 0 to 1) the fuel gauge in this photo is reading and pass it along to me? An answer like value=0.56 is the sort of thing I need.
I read value=0.375
